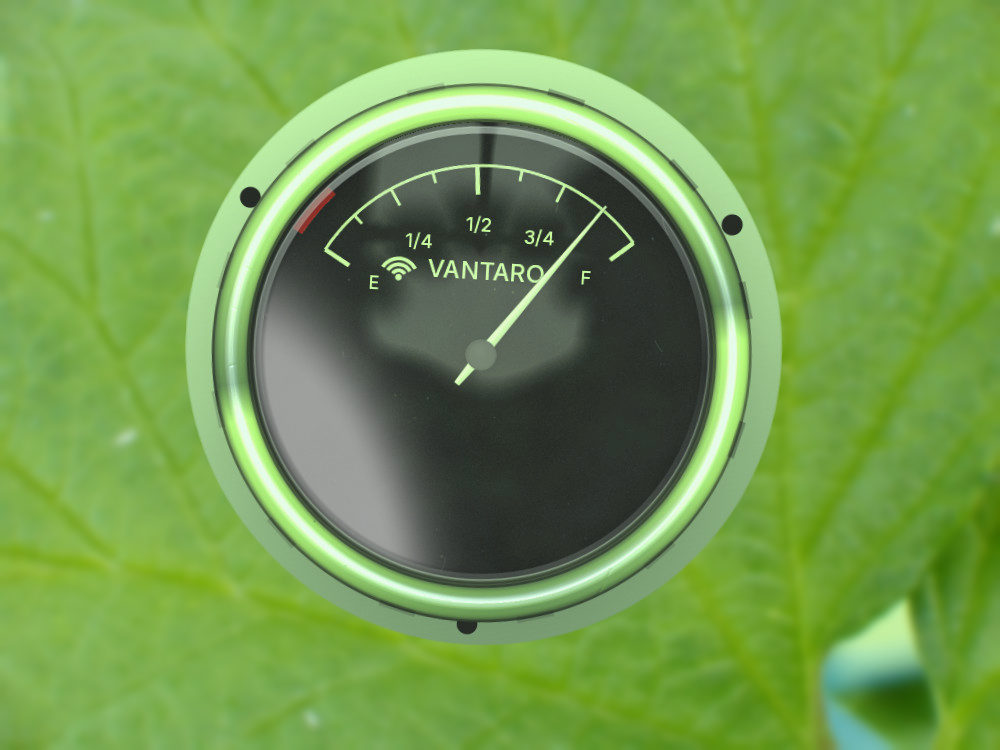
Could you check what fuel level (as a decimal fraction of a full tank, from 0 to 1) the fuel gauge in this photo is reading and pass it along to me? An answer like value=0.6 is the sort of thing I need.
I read value=0.875
